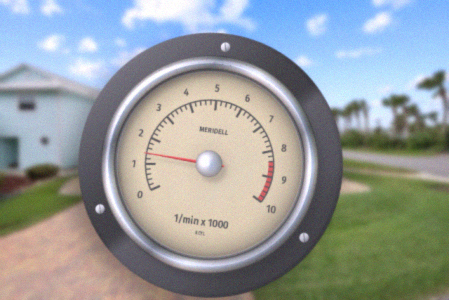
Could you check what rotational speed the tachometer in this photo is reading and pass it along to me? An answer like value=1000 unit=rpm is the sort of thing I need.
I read value=1400 unit=rpm
